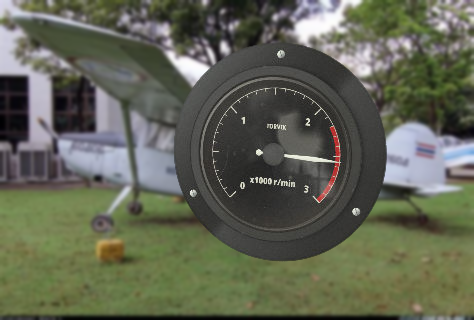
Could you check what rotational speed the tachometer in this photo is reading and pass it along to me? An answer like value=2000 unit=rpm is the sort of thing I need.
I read value=2550 unit=rpm
